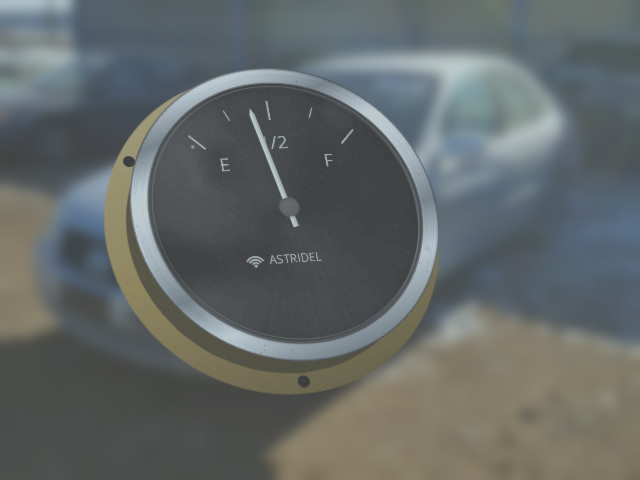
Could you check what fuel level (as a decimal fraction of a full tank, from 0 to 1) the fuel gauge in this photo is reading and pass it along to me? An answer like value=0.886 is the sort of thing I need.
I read value=0.375
